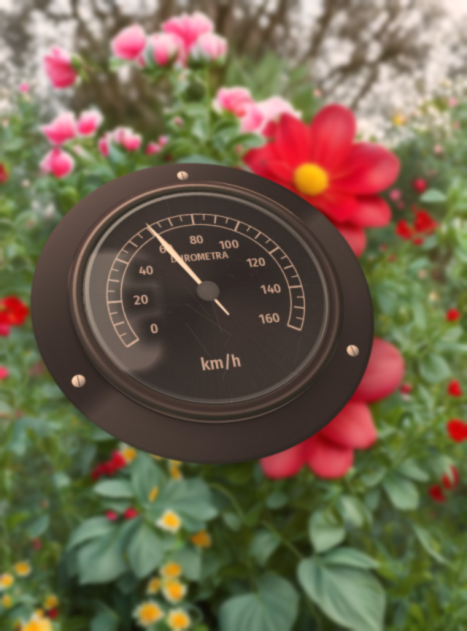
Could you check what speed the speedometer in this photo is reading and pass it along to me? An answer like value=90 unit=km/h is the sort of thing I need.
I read value=60 unit=km/h
